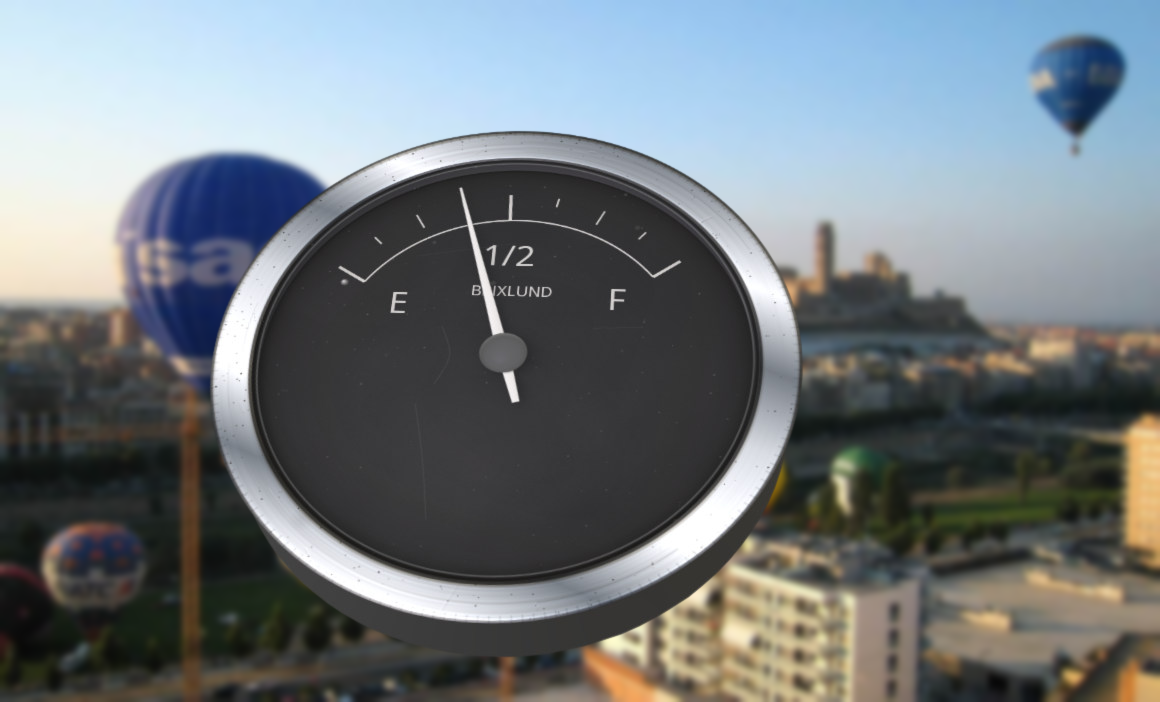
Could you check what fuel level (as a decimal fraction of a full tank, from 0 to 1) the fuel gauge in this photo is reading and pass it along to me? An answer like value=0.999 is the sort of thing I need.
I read value=0.375
